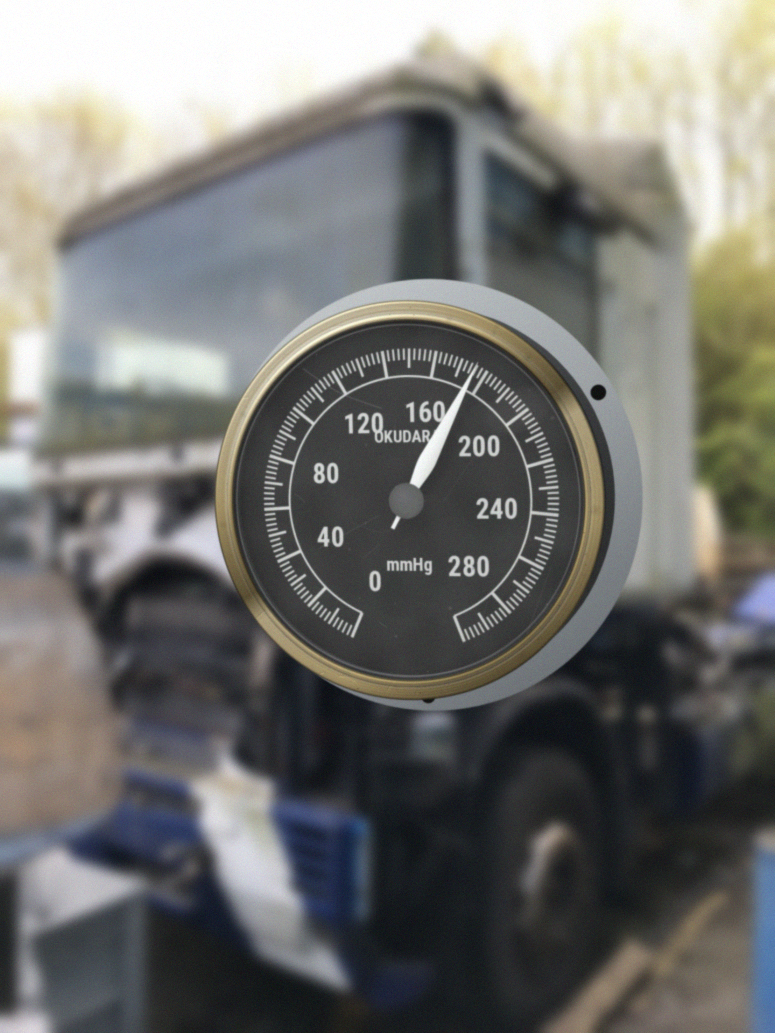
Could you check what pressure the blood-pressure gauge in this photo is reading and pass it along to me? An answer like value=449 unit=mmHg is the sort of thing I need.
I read value=176 unit=mmHg
